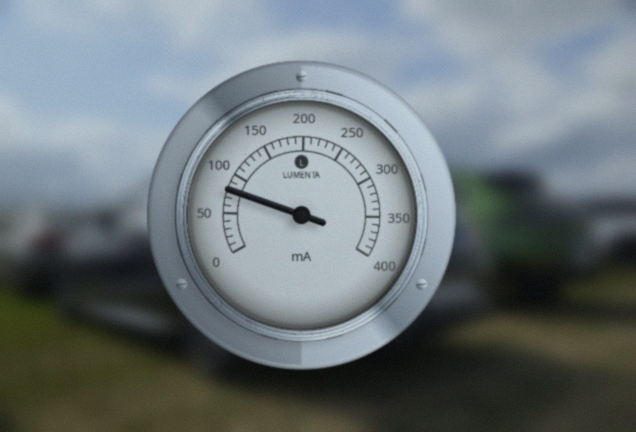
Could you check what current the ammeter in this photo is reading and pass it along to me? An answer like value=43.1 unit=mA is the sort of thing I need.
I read value=80 unit=mA
